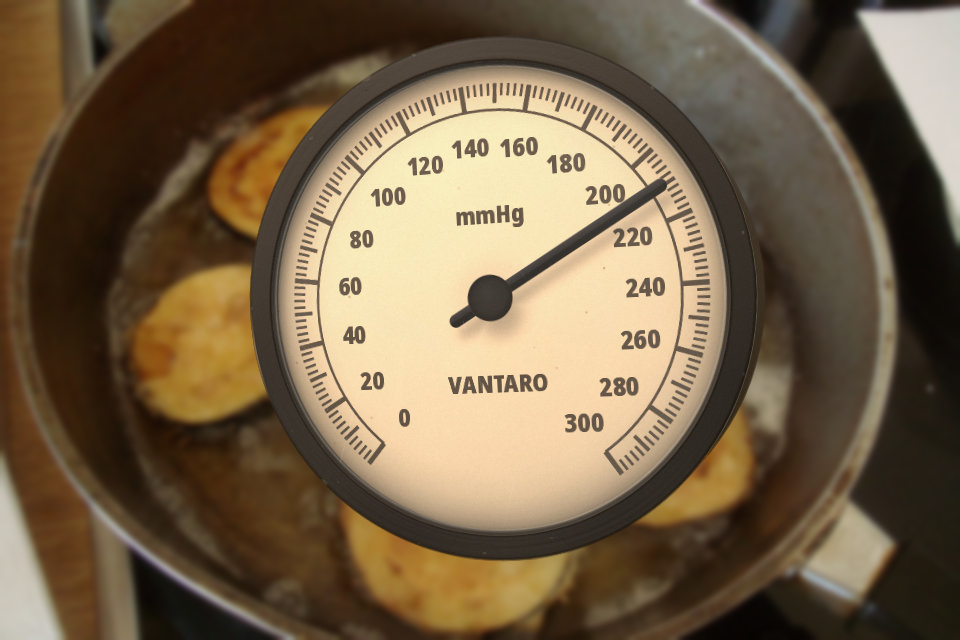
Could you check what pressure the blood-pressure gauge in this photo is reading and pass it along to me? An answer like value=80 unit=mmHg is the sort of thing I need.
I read value=210 unit=mmHg
